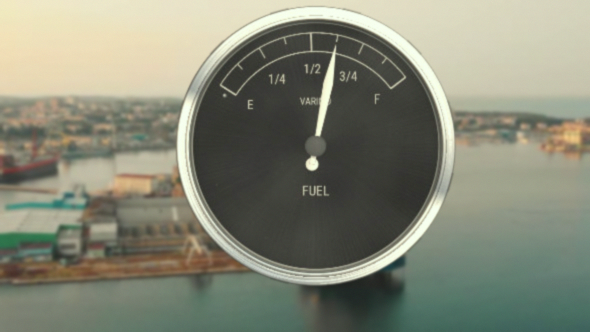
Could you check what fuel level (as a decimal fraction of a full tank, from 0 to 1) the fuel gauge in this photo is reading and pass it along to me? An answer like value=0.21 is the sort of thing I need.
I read value=0.625
